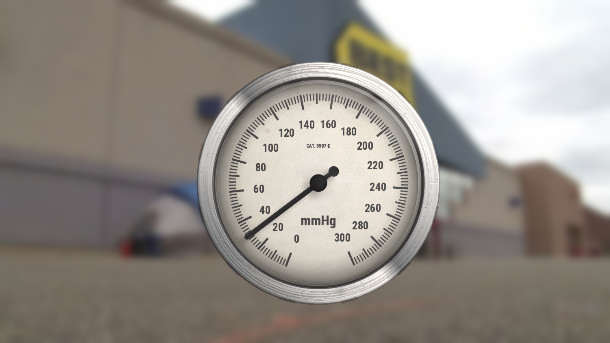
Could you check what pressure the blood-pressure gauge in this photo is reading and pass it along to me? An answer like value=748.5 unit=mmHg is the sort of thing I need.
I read value=30 unit=mmHg
